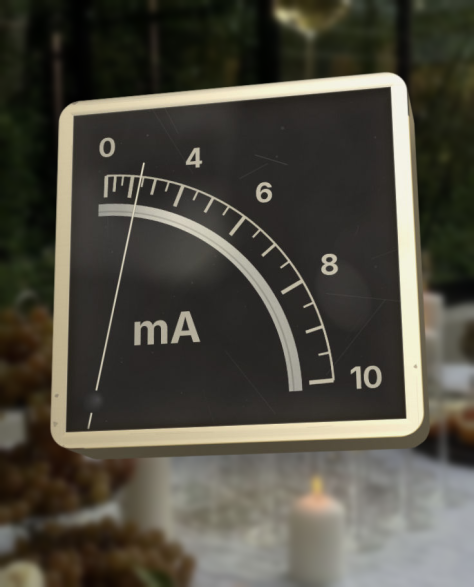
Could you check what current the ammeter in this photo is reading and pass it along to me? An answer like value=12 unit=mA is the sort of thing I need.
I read value=2.5 unit=mA
